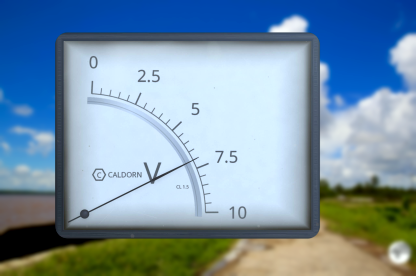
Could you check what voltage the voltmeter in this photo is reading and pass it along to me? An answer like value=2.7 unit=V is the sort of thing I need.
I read value=7 unit=V
